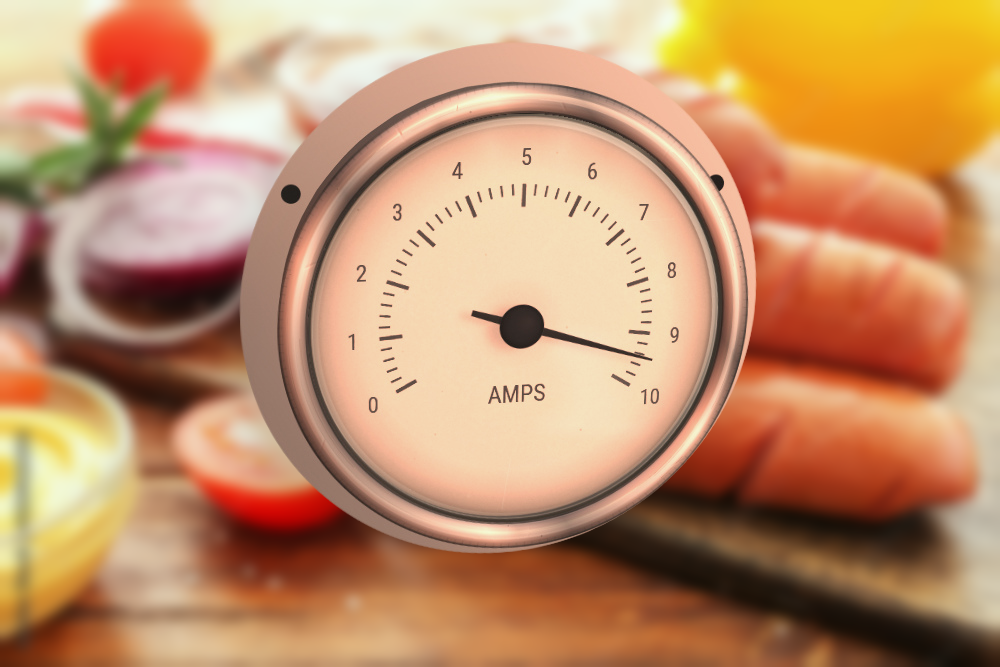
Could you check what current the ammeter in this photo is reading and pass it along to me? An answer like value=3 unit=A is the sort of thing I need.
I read value=9.4 unit=A
